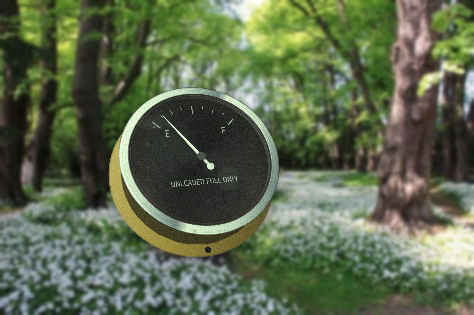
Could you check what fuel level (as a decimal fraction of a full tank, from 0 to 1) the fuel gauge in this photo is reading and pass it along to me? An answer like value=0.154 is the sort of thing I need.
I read value=0.125
